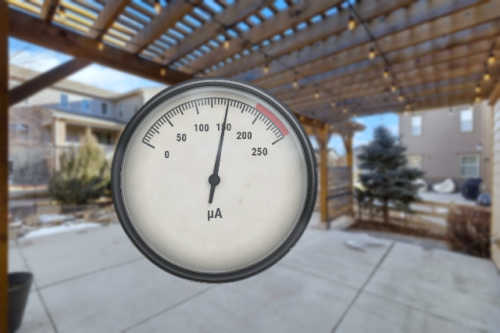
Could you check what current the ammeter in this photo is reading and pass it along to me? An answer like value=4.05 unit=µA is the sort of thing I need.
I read value=150 unit=µA
